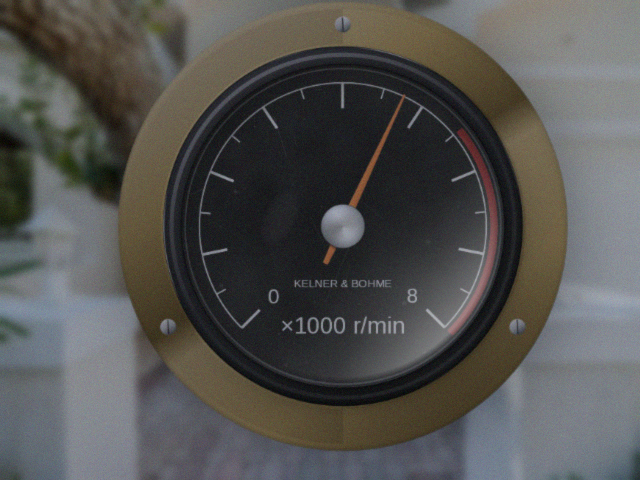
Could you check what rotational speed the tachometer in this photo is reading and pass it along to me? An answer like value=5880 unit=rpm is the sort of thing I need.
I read value=4750 unit=rpm
